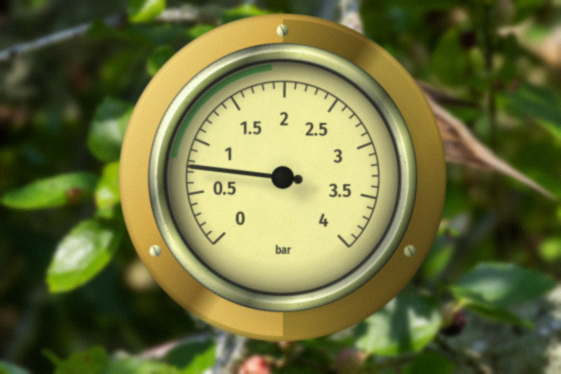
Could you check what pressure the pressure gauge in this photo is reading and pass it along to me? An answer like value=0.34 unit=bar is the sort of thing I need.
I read value=0.75 unit=bar
